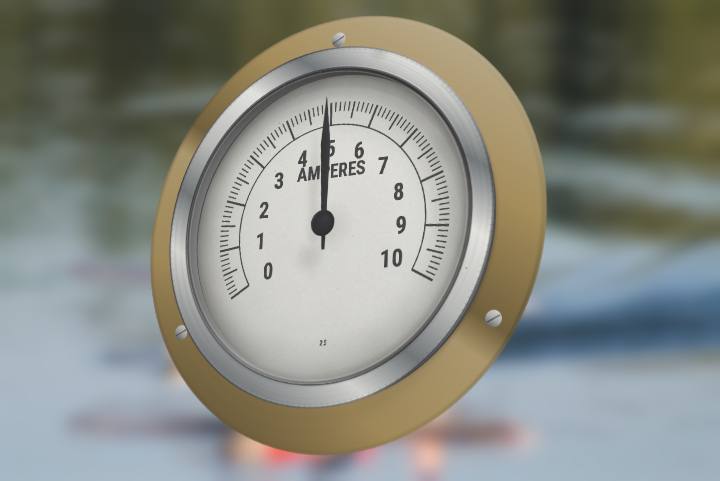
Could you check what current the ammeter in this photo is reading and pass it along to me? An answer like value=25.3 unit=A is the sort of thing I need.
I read value=5 unit=A
